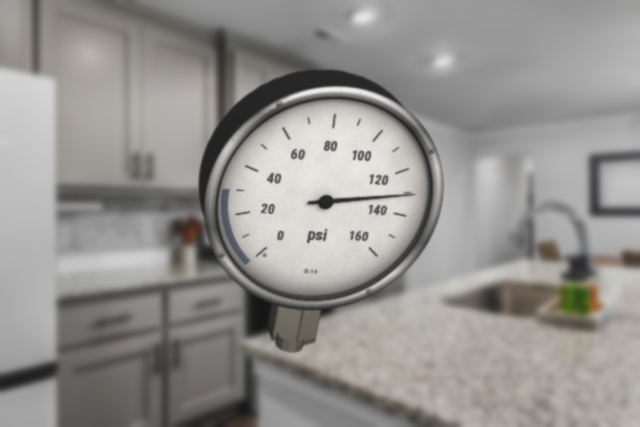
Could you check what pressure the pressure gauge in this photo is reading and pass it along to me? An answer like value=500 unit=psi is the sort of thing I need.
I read value=130 unit=psi
